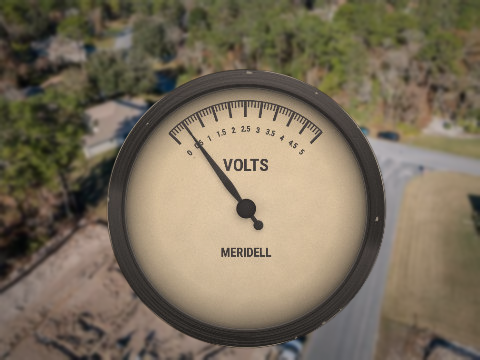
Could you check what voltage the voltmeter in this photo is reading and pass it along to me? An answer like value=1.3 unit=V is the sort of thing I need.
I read value=0.5 unit=V
